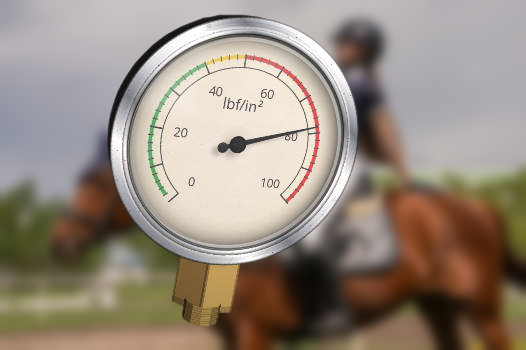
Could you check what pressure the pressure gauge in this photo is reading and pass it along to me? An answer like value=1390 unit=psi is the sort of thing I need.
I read value=78 unit=psi
